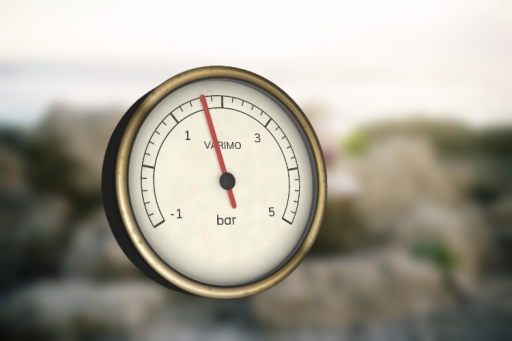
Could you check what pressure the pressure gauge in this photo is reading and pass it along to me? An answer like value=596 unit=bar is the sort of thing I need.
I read value=1.6 unit=bar
